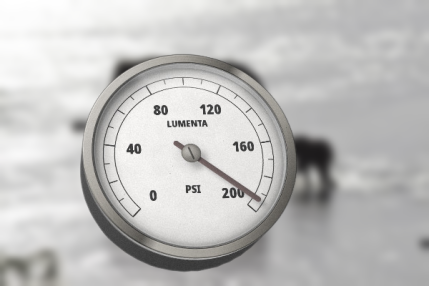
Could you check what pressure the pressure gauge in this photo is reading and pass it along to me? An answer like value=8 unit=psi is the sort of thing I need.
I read value=195 unit=psi
